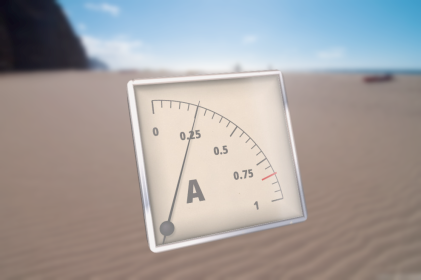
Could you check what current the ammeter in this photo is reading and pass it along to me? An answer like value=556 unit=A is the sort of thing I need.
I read value=0.25 unit=A
